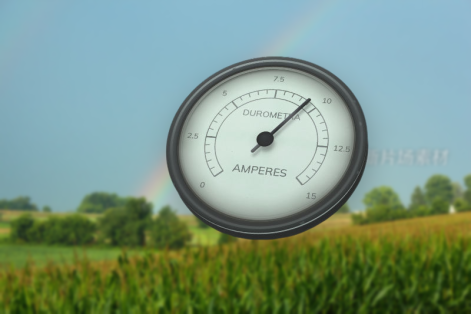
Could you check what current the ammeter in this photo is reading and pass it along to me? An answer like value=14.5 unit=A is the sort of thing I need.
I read value=9.5 unit=A
